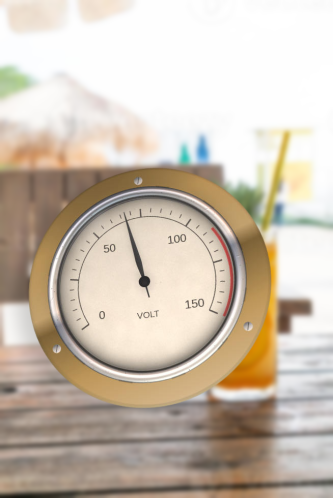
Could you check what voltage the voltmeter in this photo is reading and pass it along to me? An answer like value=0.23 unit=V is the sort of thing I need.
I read value=67.5 unit=V
